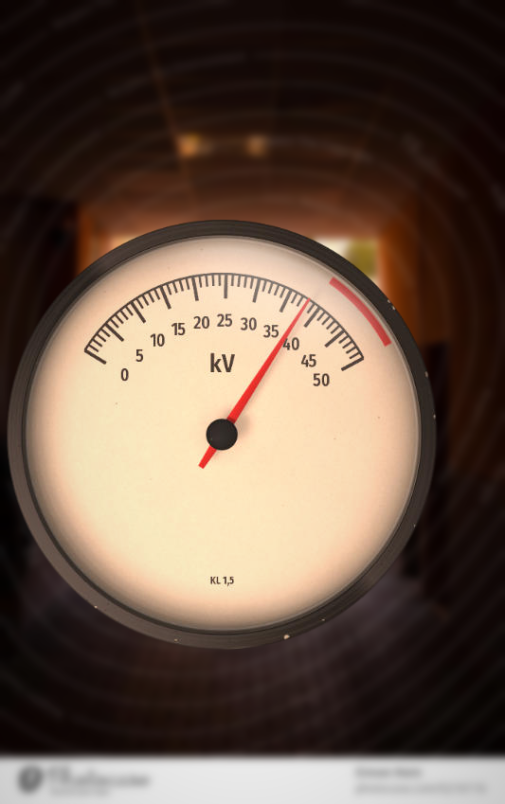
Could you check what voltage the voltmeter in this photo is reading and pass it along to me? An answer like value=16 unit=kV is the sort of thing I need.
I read value=38 unit=kV
